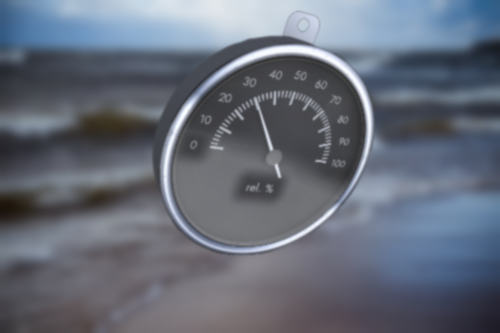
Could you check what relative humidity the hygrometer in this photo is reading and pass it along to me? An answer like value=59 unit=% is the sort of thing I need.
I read value=30 unit=%
